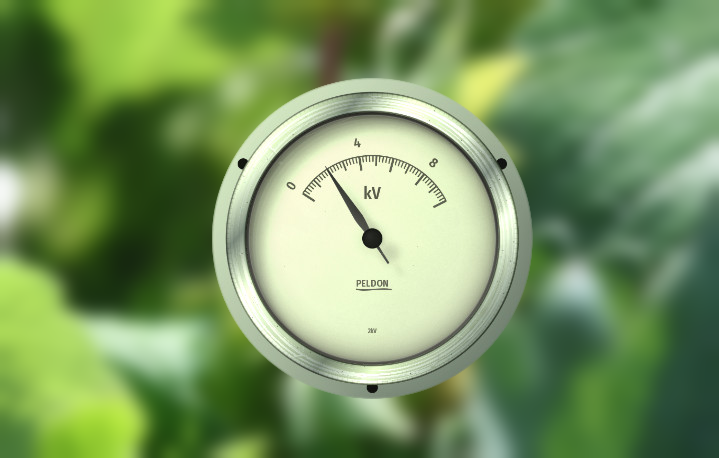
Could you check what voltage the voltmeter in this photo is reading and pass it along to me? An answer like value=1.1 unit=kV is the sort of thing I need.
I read value=2 unit=kV
